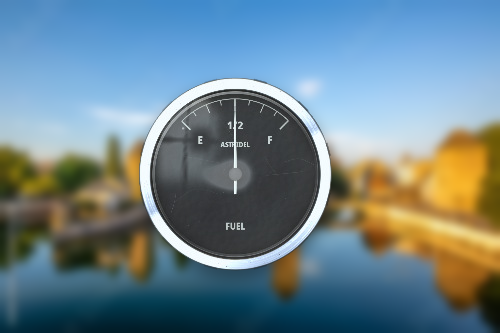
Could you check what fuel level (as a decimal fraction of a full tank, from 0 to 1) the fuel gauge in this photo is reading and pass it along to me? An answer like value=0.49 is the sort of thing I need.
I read value=0.5
